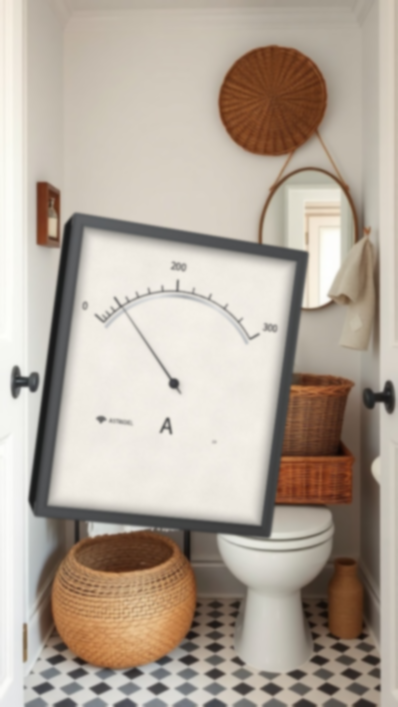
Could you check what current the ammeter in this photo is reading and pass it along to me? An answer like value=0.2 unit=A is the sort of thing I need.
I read value=100 unit=A
